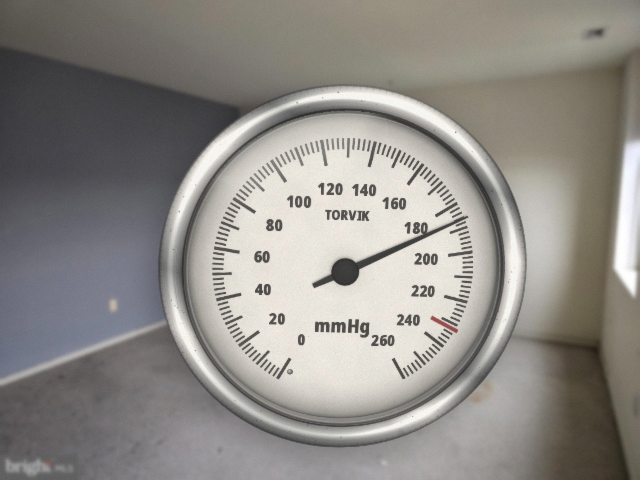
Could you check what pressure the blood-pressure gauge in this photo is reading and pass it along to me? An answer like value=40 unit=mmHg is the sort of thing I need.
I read value=186 unit=mmHg
